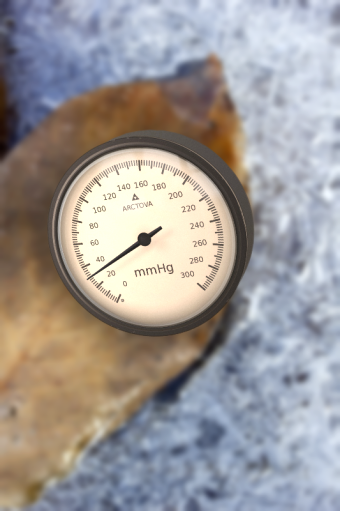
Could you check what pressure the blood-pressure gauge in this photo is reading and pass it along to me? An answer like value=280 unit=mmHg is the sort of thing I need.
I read value=30 unit=mmHg
